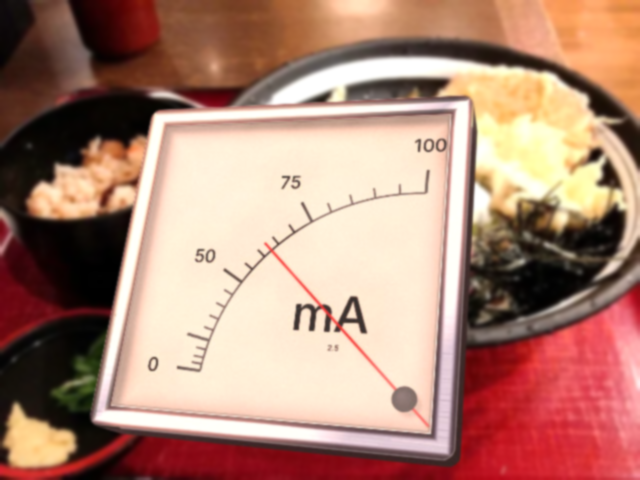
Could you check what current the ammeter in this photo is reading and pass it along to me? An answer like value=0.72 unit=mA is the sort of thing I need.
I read value=62.5 unit=mA
